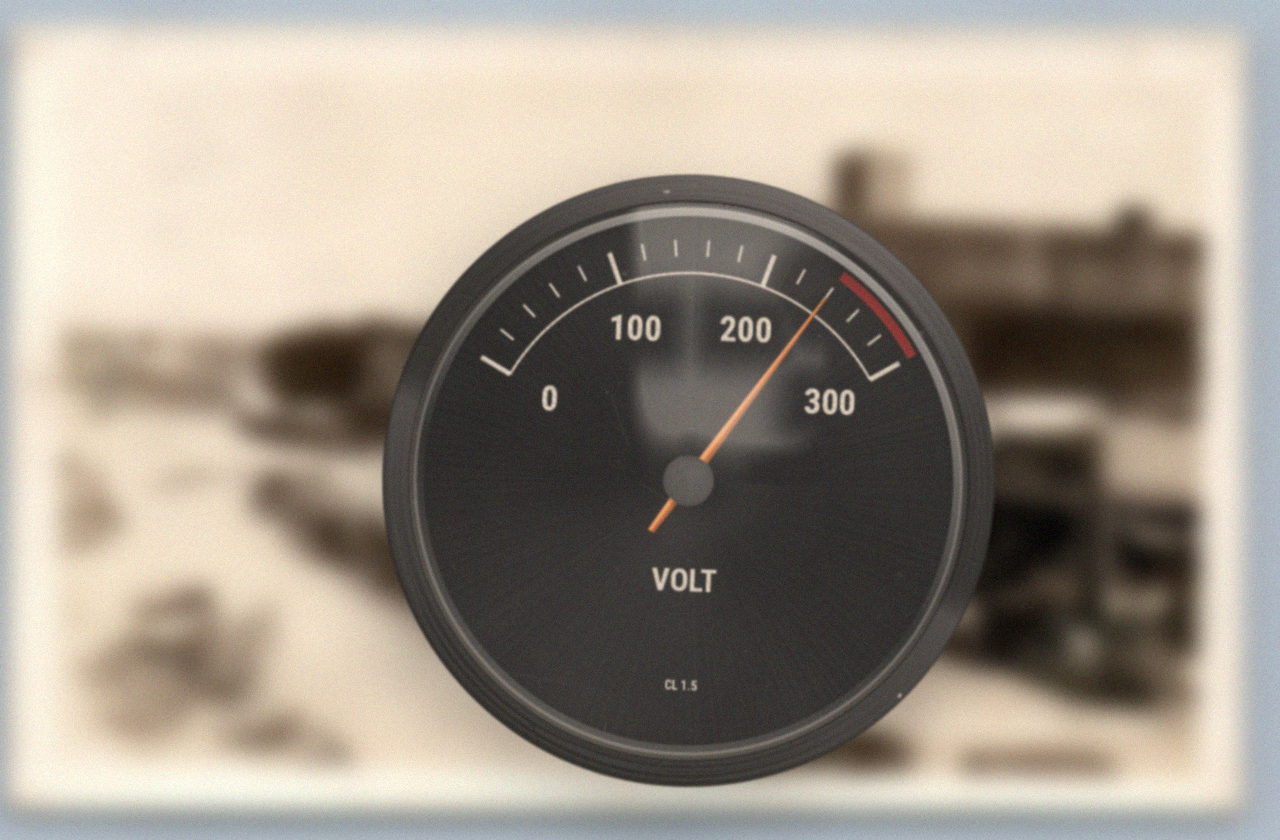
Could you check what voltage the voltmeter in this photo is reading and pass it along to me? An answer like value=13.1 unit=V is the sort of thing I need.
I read value=240 unit=V
